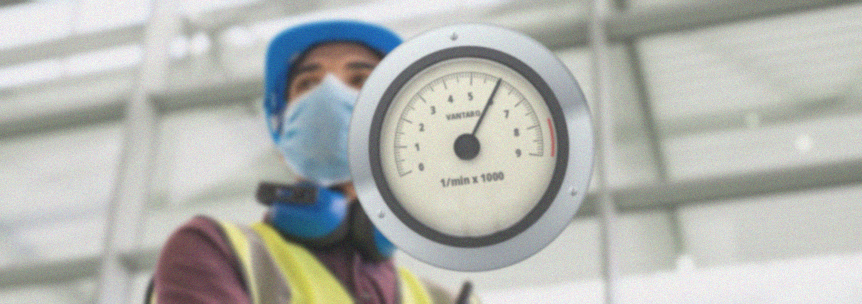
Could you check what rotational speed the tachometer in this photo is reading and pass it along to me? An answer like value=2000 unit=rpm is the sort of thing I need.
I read value=6000 unit=rpm
